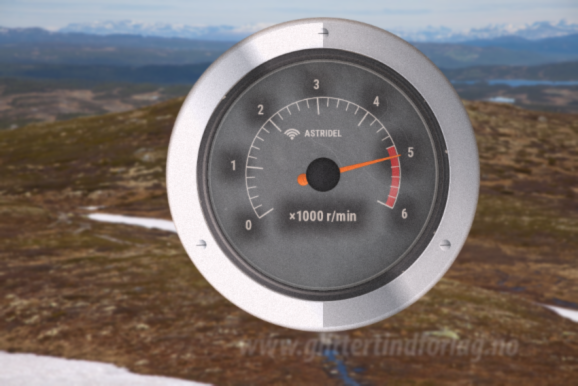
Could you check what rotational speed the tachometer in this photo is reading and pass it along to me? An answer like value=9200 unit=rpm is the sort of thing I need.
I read value=5000 unit=rpm
